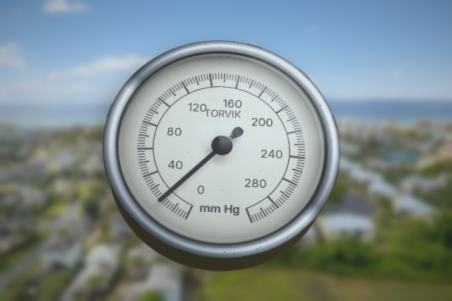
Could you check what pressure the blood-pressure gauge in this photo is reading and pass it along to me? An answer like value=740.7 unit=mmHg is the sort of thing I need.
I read value=20 unit=mmHg
